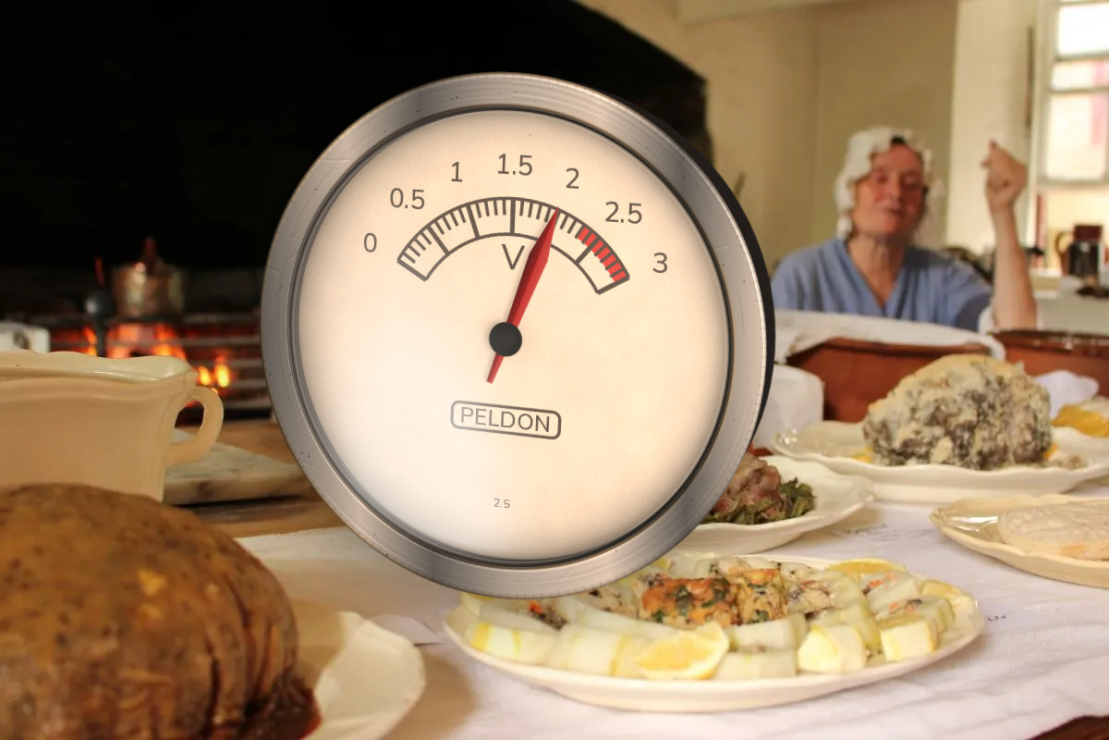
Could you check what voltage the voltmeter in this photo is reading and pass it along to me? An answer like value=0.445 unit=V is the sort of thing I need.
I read value=2 unit=V
